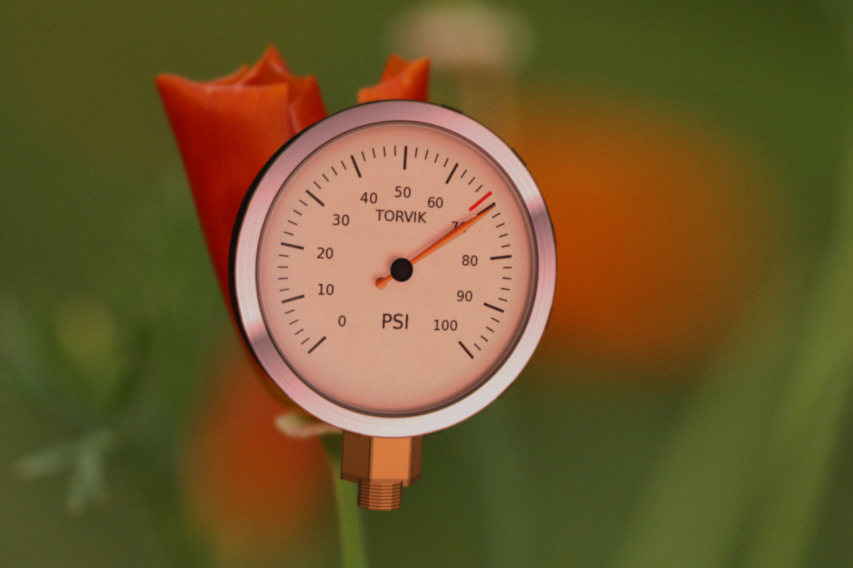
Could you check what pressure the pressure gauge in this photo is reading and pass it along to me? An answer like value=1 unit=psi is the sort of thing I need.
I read value=70 unit=psi
